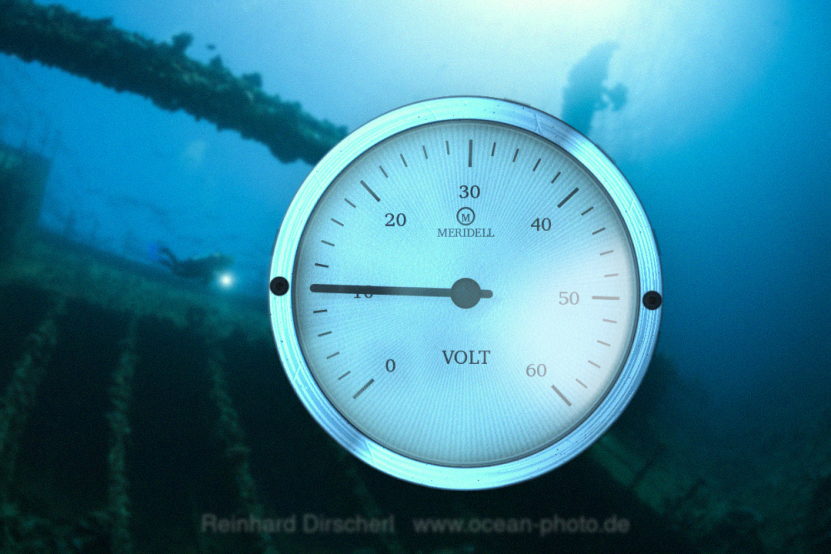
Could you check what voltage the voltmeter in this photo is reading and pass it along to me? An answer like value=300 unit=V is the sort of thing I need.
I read value=10 unit=V
